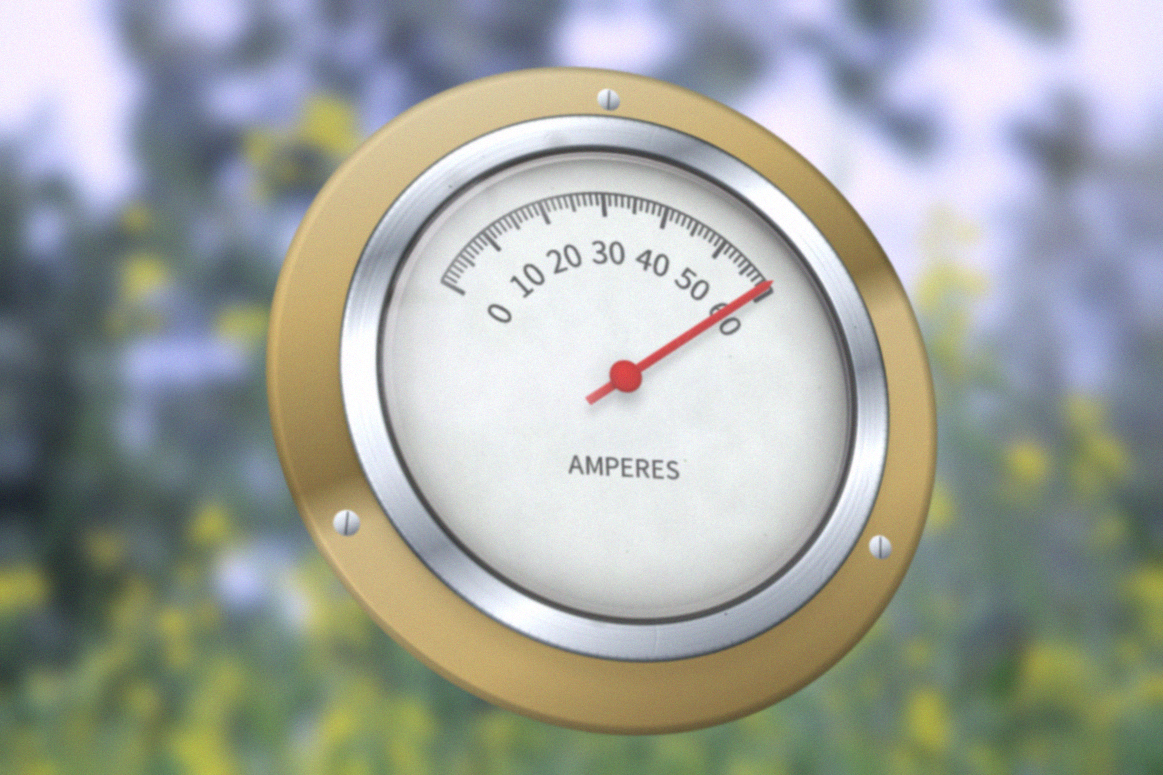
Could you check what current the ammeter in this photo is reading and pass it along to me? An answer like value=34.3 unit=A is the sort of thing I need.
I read value=59 unit=A
